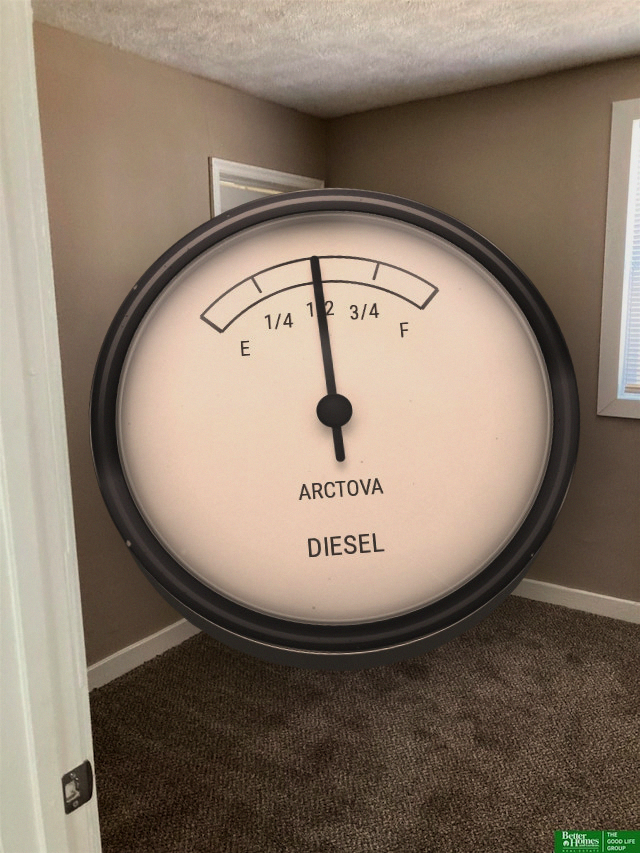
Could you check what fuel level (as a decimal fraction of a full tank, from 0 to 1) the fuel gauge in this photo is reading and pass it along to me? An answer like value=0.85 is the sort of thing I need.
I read value=0.5
